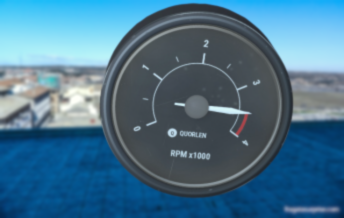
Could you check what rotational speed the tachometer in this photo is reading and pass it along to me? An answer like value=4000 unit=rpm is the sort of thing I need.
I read value=3500 unit=rpm
